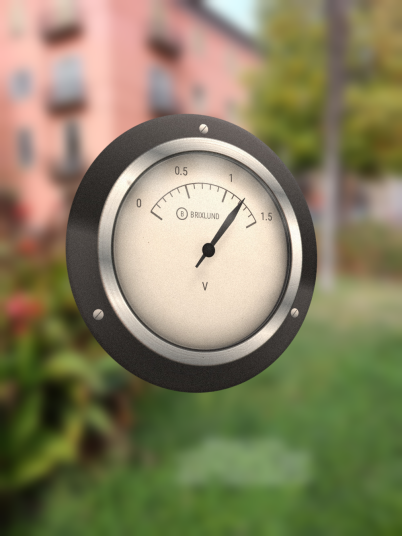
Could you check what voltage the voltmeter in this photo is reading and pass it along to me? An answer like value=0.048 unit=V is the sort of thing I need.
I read value=1.2 unit=V
